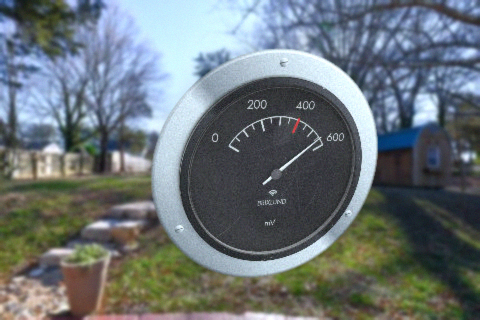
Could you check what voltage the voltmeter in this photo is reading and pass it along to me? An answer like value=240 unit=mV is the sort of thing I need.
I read value=550 unit=mV
